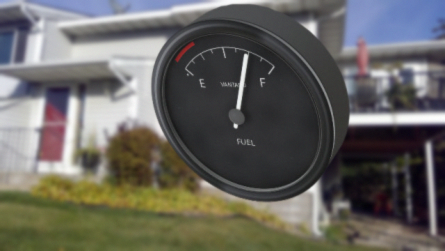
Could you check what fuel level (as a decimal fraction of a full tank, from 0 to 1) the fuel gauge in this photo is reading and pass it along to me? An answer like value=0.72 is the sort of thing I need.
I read value=0.75
